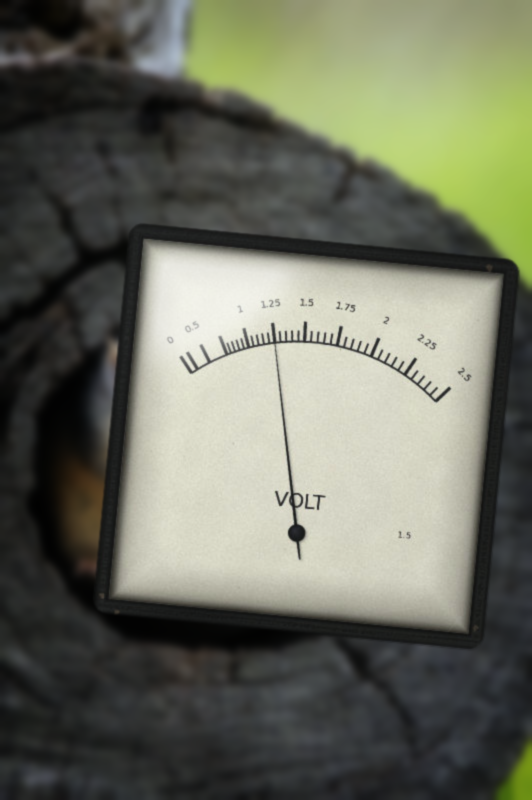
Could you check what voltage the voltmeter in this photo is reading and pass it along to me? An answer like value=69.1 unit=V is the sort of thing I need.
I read value=1.25 unit=V
